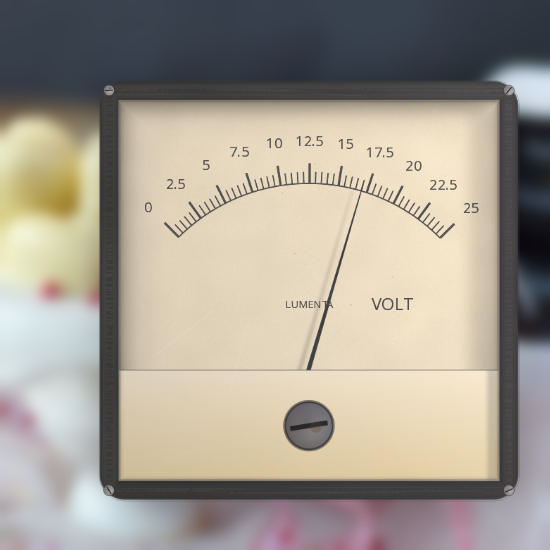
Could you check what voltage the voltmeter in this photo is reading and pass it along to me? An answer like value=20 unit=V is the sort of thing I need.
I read value=17 unit=V
